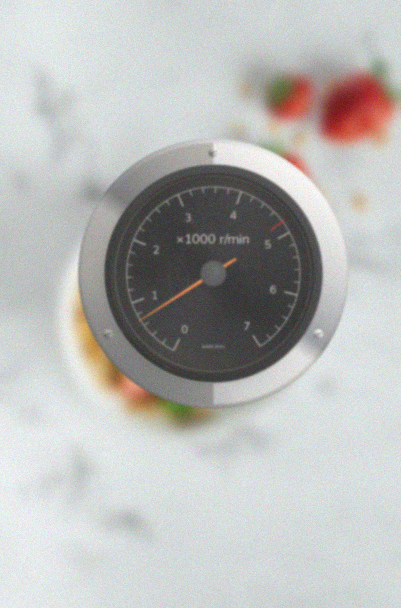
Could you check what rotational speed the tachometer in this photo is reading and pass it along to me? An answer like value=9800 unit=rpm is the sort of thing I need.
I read value=700 unit=rpm
